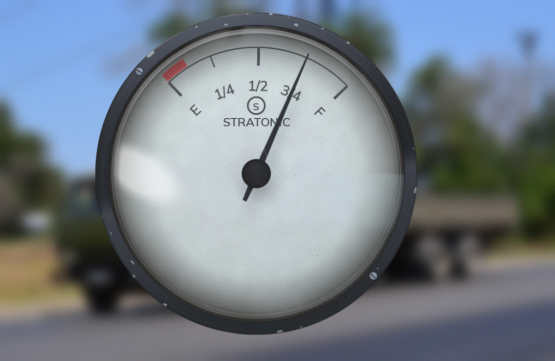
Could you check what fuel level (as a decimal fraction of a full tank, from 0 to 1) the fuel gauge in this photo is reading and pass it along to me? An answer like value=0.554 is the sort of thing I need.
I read value=0.75
